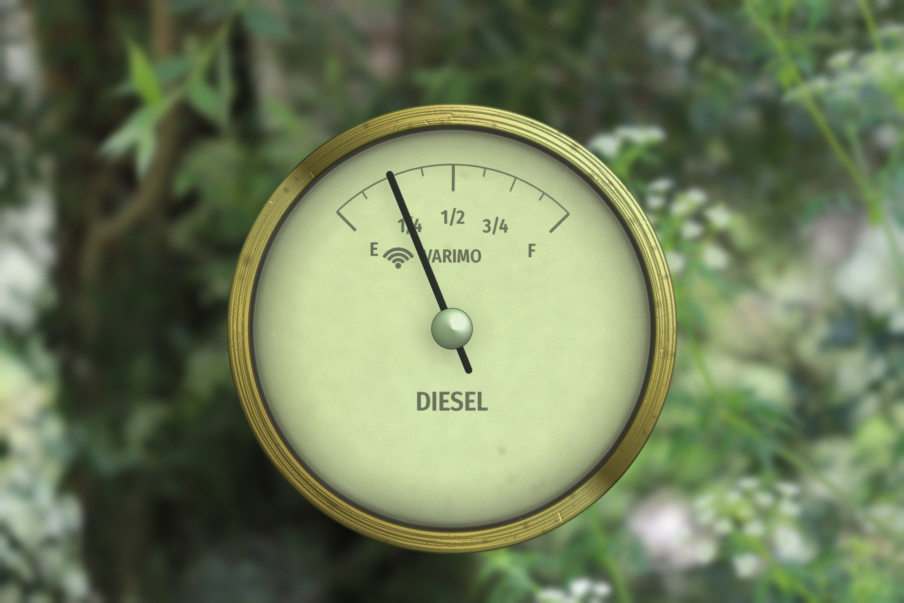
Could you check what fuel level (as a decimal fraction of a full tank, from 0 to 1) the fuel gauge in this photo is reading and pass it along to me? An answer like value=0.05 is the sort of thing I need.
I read value=0.25
